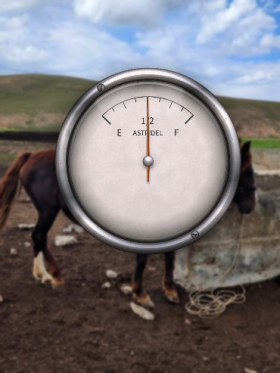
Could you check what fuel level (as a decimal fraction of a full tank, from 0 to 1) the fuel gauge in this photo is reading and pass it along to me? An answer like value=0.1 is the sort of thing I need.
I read value=0.5
